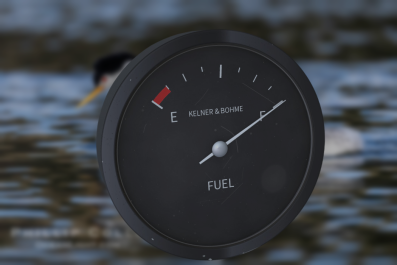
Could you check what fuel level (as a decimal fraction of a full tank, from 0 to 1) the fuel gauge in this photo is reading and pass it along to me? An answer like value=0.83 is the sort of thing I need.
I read value=1
